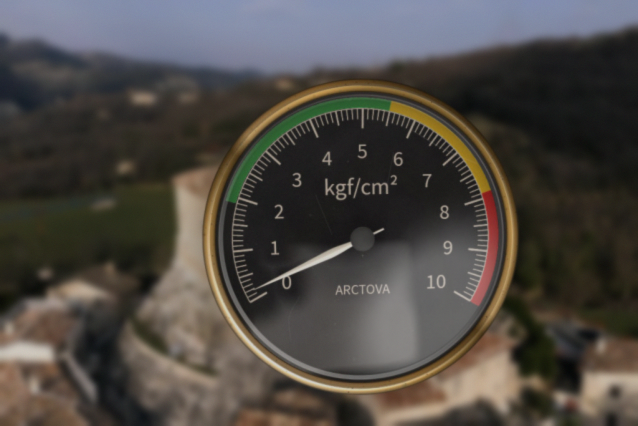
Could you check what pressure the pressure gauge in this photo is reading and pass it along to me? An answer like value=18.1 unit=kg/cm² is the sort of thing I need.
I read value=0.2 unit=kg/cm²
